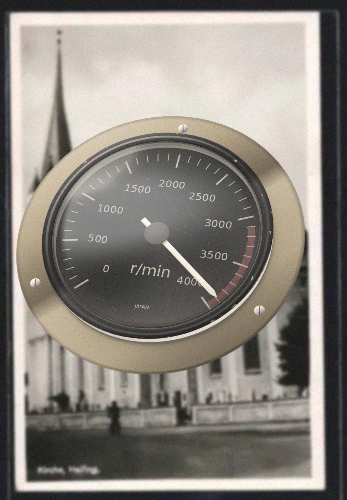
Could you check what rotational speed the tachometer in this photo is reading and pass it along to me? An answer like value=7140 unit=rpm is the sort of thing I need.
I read value=3900 unit=rpm
